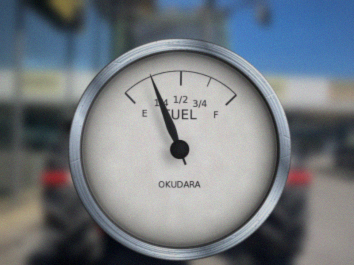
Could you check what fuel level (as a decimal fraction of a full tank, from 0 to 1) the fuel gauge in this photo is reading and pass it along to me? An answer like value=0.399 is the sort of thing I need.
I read value=0.25
